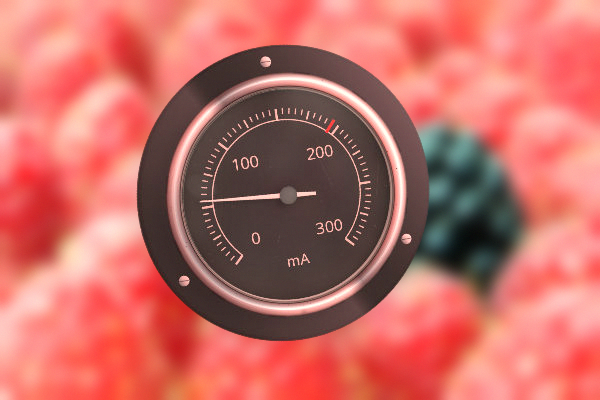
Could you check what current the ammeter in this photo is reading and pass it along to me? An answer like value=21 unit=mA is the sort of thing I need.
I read value=55 unit=mA
